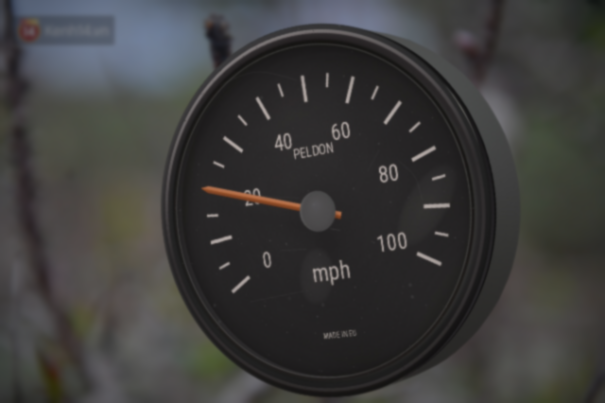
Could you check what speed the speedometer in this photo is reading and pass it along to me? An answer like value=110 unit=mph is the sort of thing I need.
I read value=20 unit=mph
